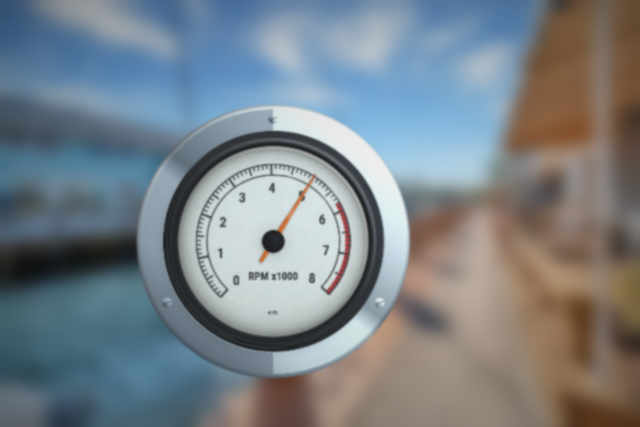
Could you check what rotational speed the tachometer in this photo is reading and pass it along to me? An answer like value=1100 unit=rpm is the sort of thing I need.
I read value=5000 unit=rpm
